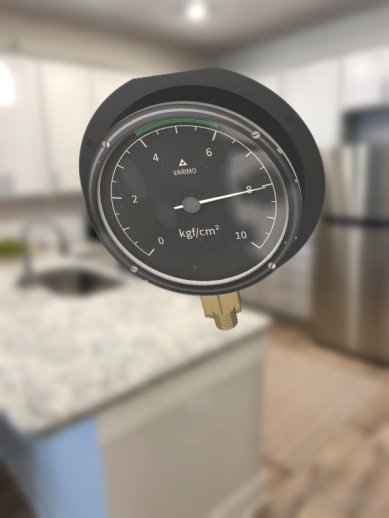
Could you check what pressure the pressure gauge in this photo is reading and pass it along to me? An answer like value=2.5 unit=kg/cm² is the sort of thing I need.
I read value=8 unit=kg/cm²
